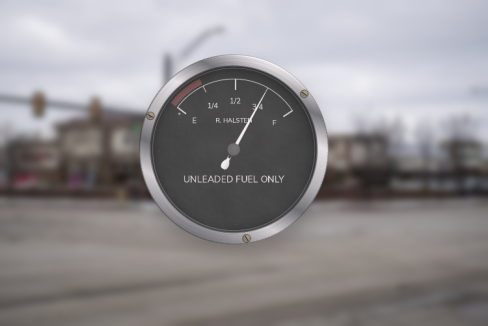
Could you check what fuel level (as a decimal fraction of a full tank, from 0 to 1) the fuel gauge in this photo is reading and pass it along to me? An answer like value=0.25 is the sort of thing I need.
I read value=0.75
